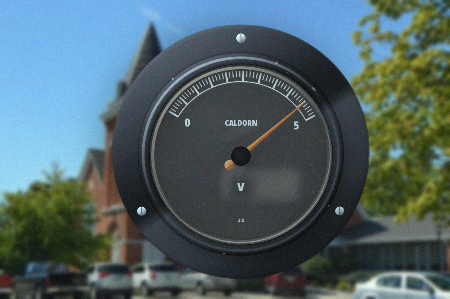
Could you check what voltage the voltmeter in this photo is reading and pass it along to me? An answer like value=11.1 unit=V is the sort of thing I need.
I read value=4.5 unit=V
